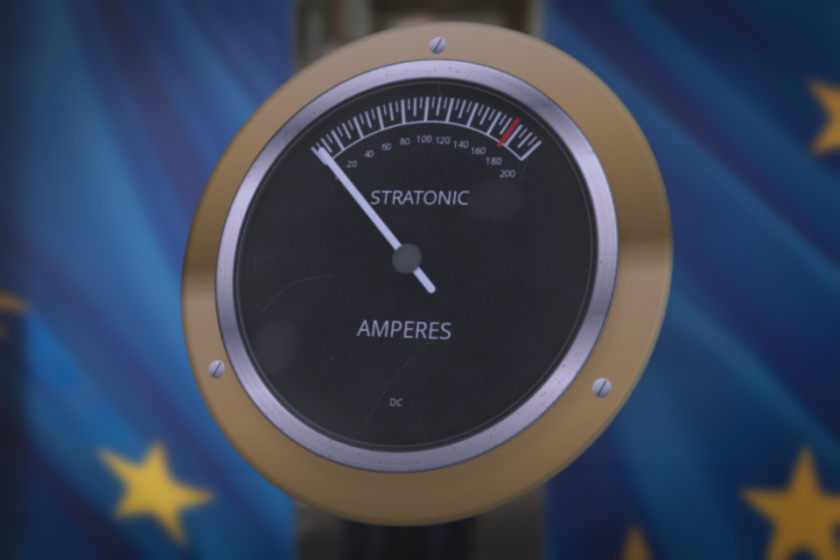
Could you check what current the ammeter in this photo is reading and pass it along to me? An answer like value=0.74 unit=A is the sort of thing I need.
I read value=5 unit=A
